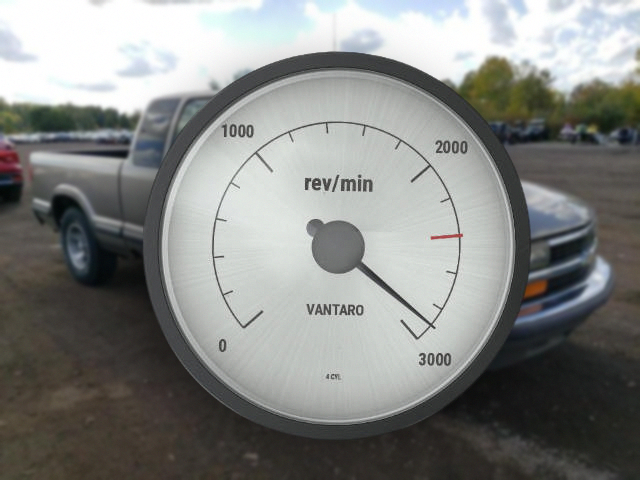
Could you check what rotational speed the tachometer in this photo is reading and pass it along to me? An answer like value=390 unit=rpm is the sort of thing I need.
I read value=2900 unit=rpm
